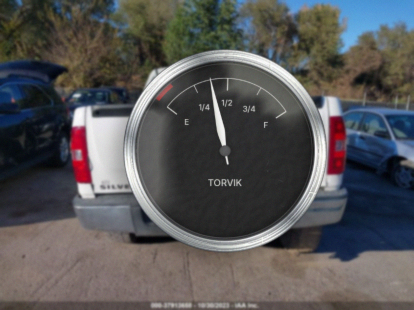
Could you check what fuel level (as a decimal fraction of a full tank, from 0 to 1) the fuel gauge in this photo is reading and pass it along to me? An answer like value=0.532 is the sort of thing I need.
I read value=0.375
